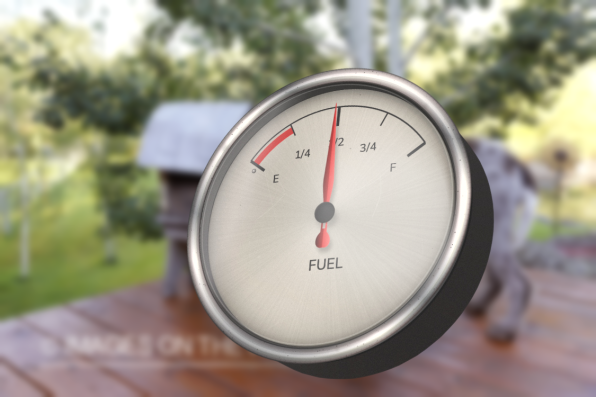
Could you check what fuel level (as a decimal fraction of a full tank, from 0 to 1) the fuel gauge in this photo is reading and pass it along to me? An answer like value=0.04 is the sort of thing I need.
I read value=0.5
